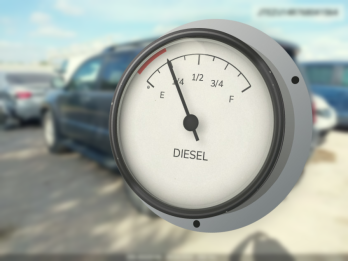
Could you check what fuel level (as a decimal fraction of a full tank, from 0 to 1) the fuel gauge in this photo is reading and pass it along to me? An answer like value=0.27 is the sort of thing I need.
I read value=0.25
